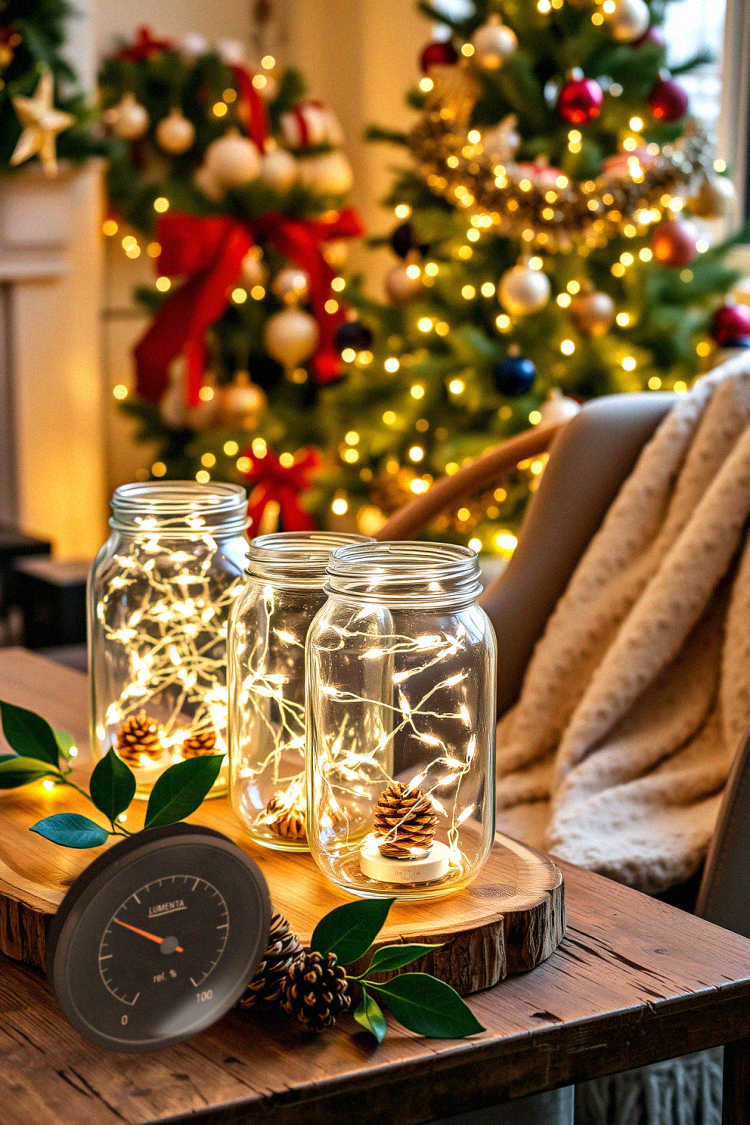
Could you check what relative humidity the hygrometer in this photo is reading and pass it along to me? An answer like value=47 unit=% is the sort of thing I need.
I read value=32 unit=%
